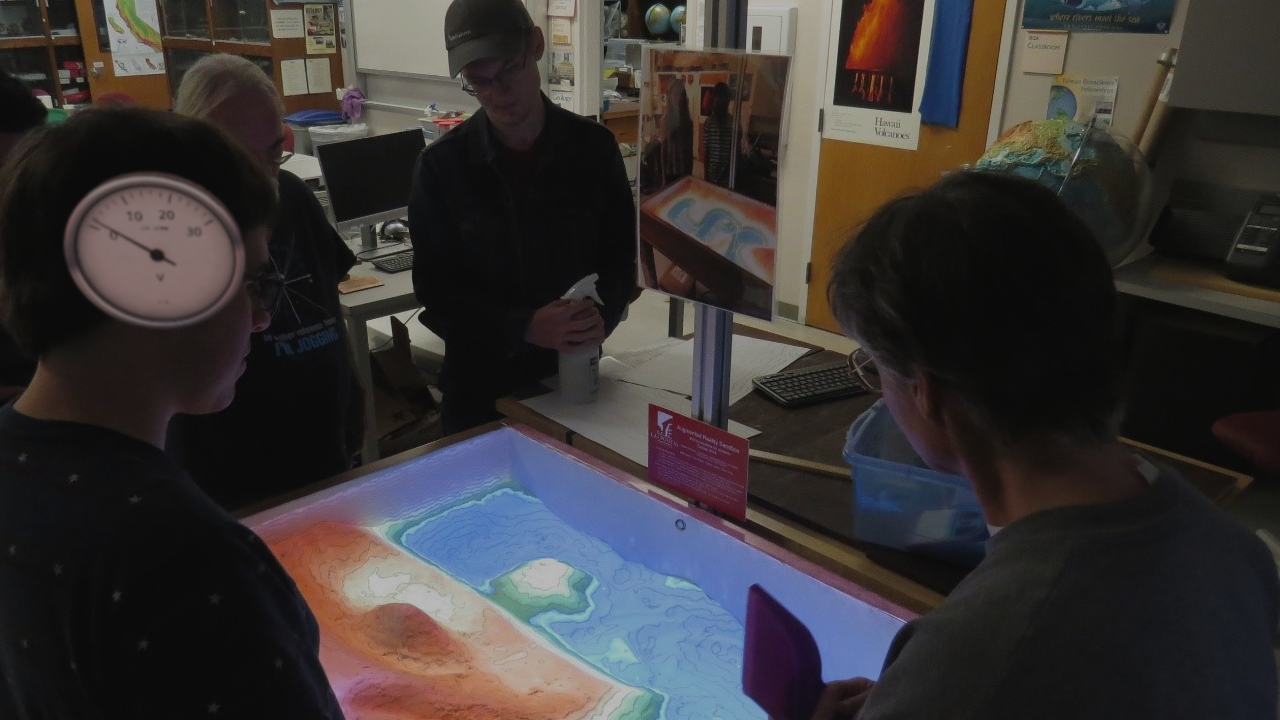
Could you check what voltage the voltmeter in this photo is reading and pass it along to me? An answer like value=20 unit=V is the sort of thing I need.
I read value=2 unit=V
